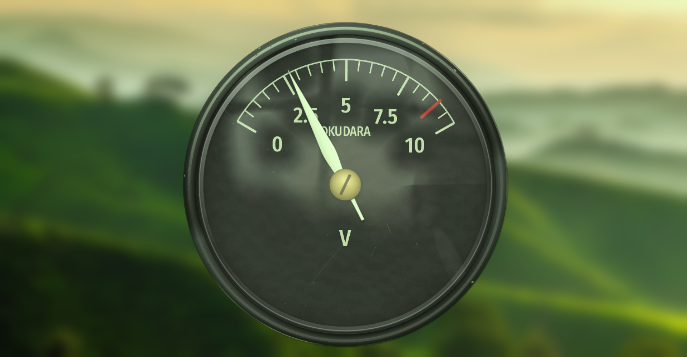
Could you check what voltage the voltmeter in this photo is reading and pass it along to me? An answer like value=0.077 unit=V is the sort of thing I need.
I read value=2.75 unit=V
